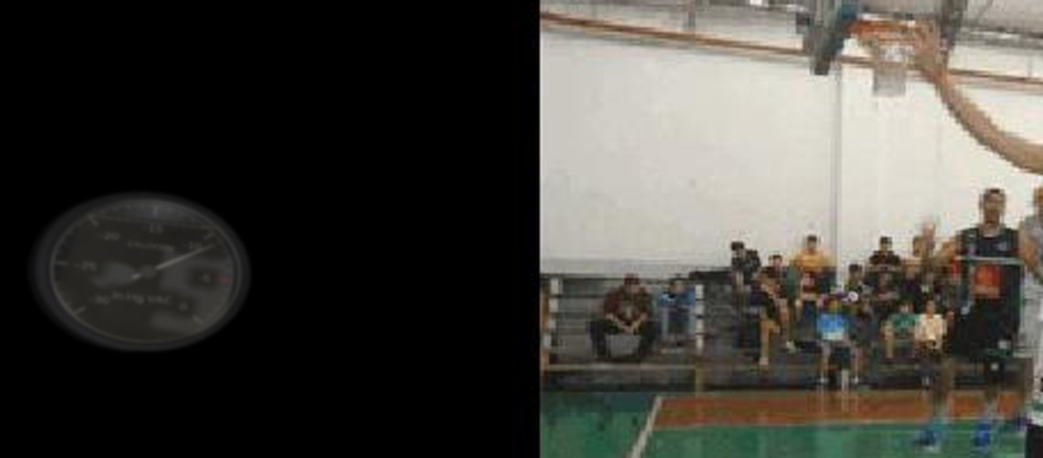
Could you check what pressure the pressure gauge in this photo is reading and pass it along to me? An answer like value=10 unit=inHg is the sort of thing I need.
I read value=-9 unit=inHg
